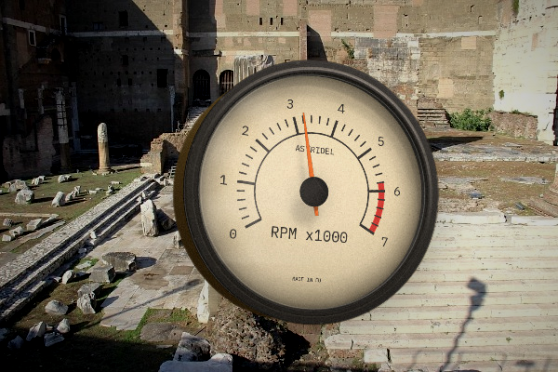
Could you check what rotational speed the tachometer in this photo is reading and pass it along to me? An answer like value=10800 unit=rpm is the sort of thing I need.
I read value=3200 unit=rpm
